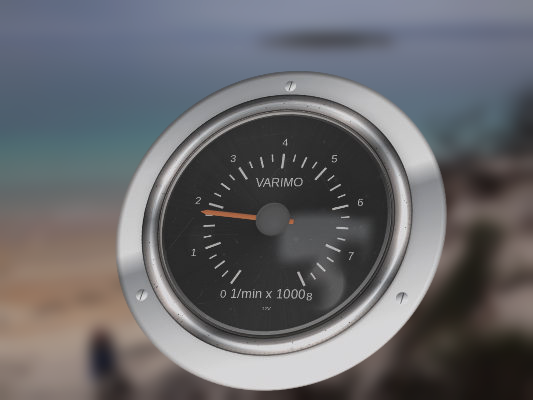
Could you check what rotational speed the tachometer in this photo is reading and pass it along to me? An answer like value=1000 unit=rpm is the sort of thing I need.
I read value=1750 unit=rpm
